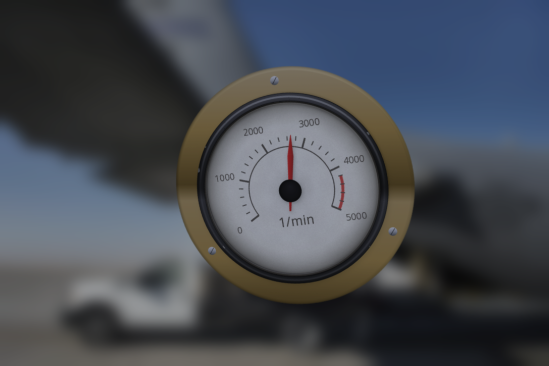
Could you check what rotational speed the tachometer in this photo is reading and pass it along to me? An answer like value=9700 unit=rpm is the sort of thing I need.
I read value=2700 unit=rpm
